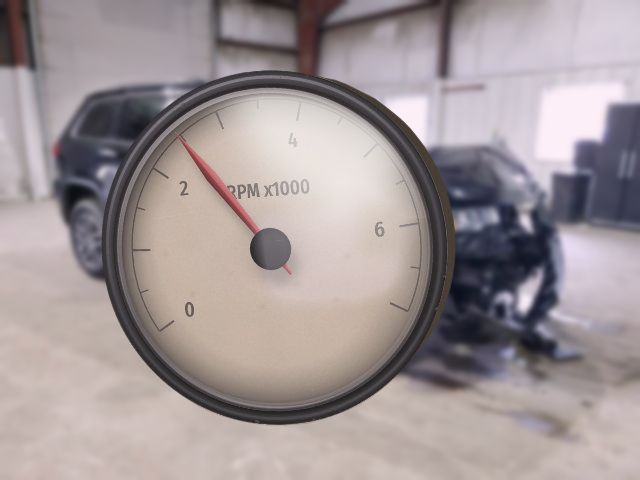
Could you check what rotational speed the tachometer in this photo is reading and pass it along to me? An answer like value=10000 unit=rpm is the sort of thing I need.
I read value=2500 unit=rpm
